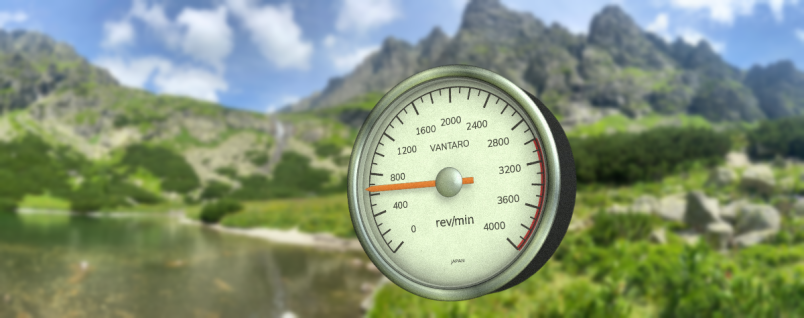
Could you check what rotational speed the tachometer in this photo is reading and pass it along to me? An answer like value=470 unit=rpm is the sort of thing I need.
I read value=650 unit=rpm
